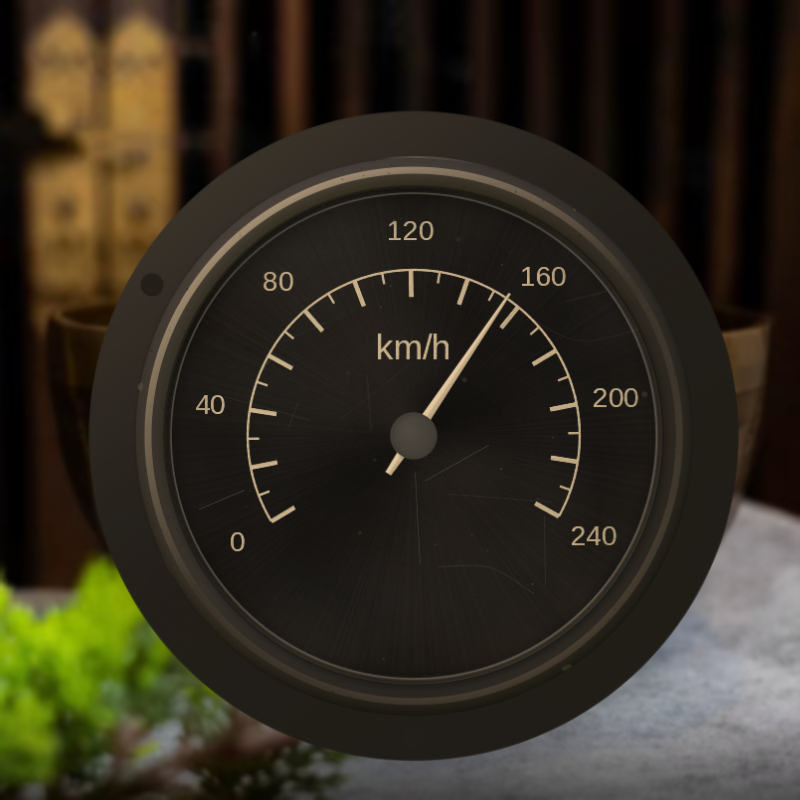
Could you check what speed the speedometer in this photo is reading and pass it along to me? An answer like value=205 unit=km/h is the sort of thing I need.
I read value=155 unit=km/h
